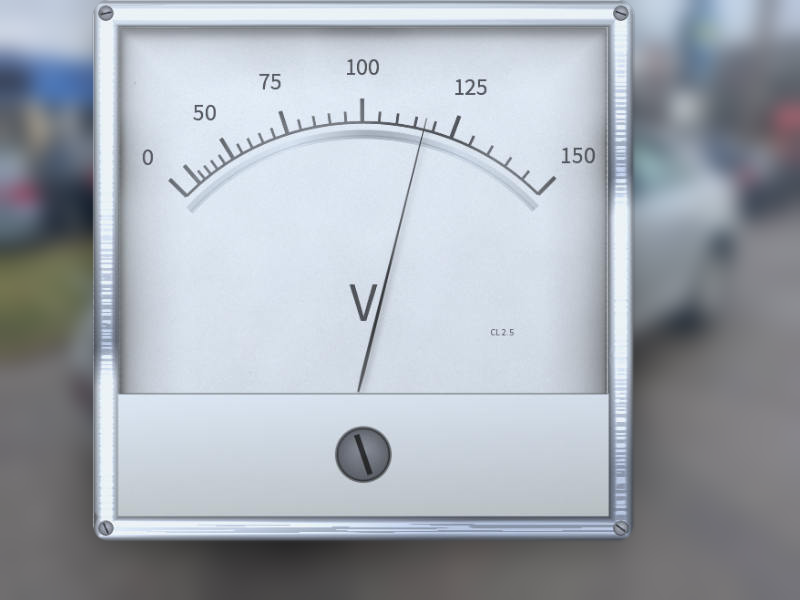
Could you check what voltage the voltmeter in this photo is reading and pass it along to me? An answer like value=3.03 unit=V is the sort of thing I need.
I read value=117.5 unit=V
